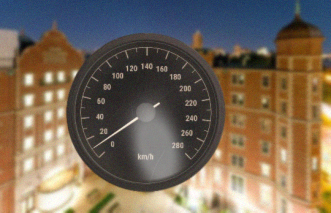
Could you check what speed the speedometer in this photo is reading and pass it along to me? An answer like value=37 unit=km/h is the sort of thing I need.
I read value=10 unit=km/h
